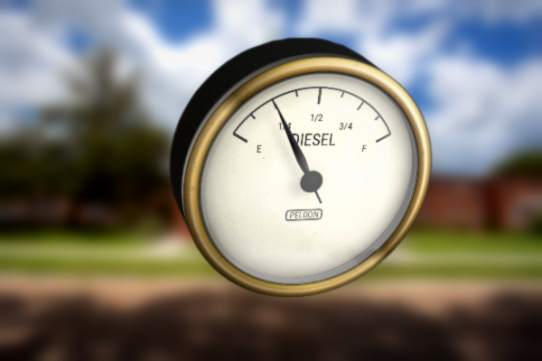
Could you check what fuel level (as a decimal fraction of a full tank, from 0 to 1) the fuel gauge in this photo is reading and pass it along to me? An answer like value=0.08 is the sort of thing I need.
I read value=0.25
